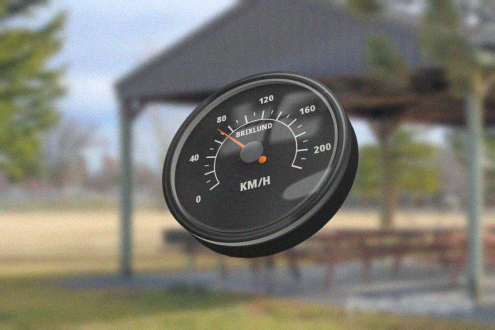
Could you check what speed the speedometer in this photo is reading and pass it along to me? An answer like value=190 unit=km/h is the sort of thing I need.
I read value=70 unit=km/h
